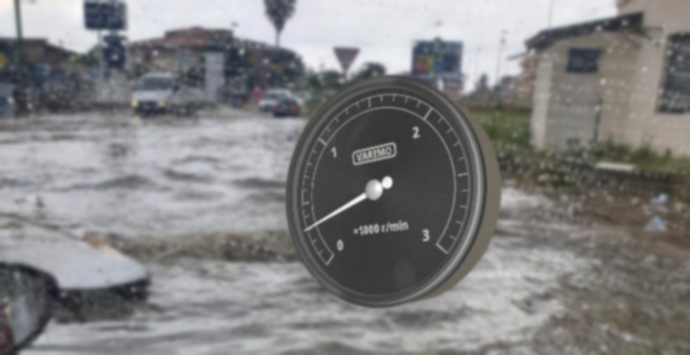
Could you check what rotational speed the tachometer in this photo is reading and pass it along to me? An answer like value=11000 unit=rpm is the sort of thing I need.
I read value=300 unit=rpm
